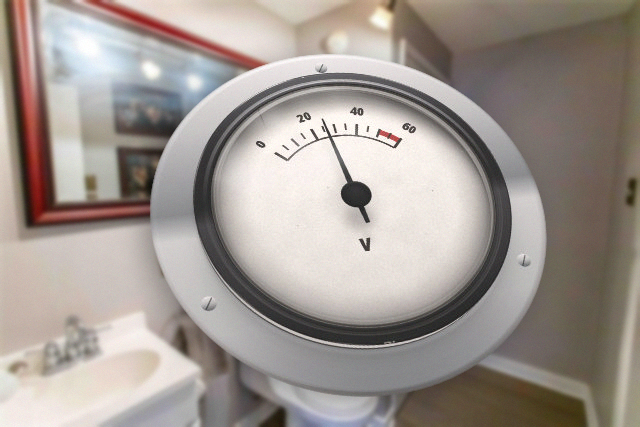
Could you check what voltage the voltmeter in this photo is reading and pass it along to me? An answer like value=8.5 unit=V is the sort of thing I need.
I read value=25 unit=V
